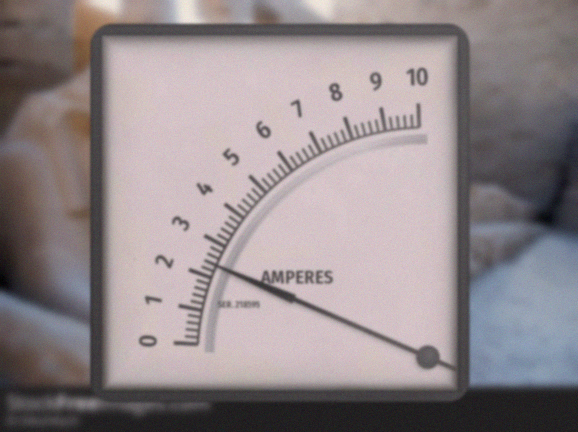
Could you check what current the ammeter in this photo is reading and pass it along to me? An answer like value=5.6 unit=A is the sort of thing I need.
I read value=2.4 unit=A
